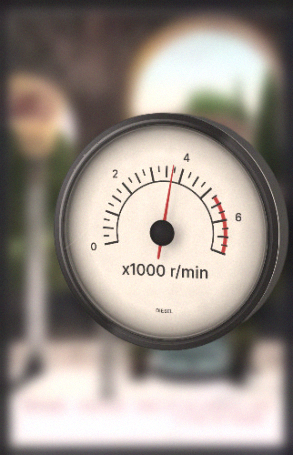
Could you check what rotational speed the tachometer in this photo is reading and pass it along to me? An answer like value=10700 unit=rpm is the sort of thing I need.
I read value=3750 unit=rpm
